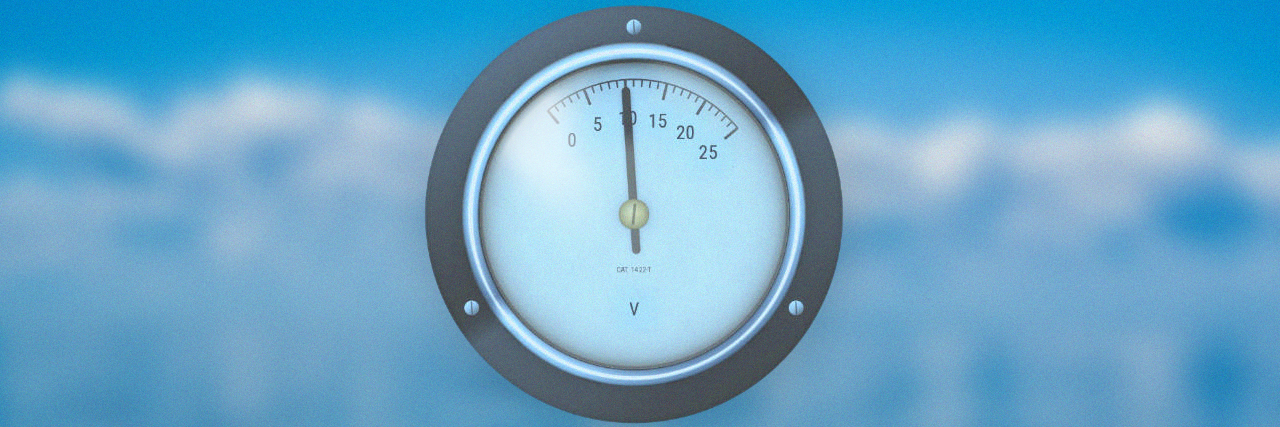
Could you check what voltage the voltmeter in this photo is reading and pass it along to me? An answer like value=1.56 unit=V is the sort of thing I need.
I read value=10 unit=V
